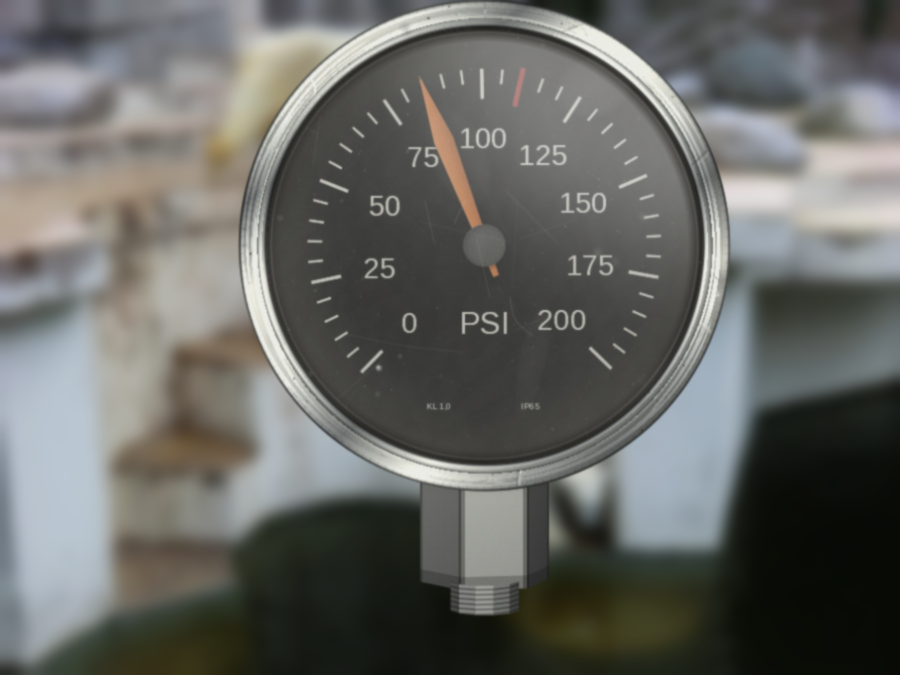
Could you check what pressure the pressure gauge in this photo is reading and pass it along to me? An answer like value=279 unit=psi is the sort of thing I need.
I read value=85 unit=psi
